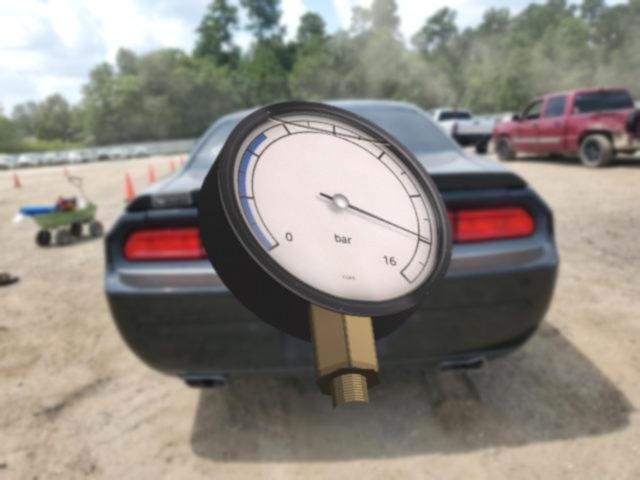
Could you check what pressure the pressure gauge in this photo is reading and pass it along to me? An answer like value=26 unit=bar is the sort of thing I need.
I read value=14 unit=bar
